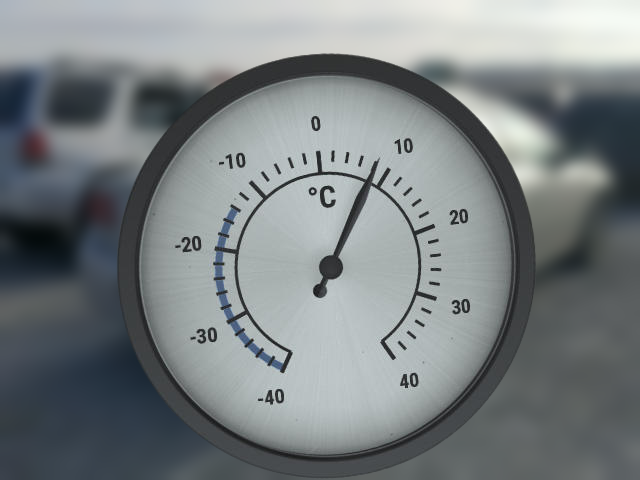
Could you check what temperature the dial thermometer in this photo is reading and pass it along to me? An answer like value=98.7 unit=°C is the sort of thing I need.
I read value=8 unit=°C
